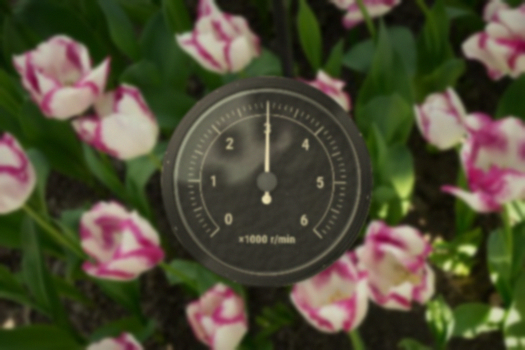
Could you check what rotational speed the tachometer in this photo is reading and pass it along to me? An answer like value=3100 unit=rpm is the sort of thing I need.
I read value=3000 unit=rpm
